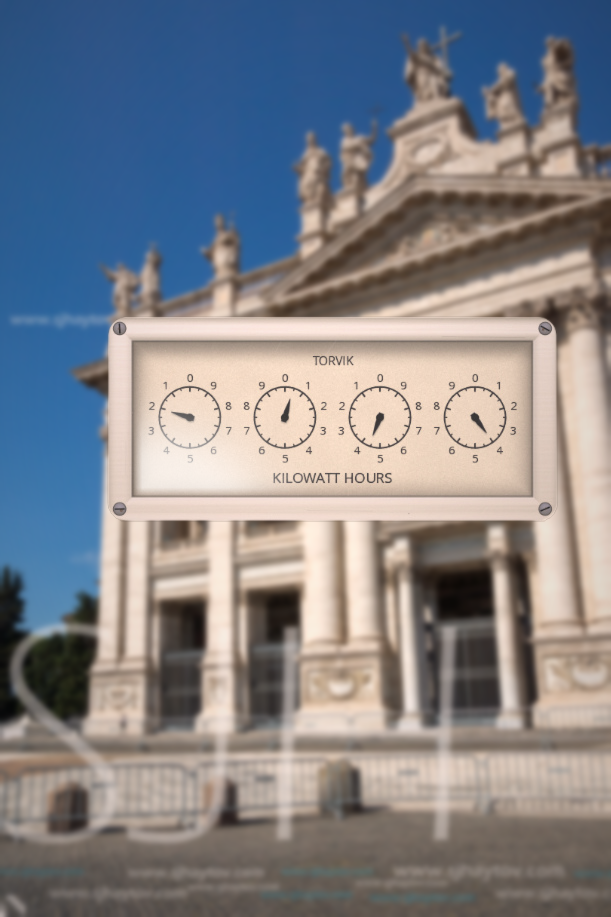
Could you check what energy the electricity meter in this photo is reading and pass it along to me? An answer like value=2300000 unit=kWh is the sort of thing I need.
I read value=2044 unit=kWh
